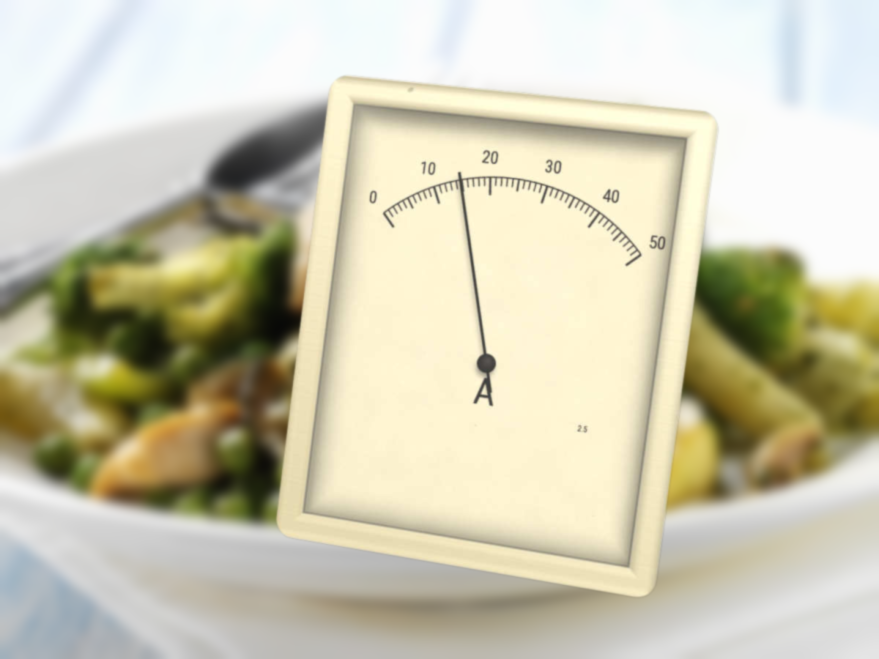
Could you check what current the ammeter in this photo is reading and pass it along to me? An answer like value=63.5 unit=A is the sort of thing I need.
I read value=15 unit=A
